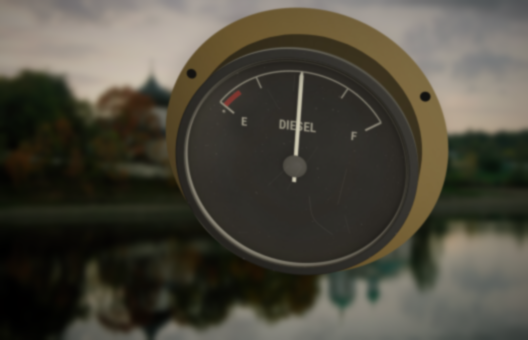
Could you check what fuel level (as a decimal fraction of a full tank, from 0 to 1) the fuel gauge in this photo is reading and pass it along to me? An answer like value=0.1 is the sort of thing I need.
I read value=0.5
